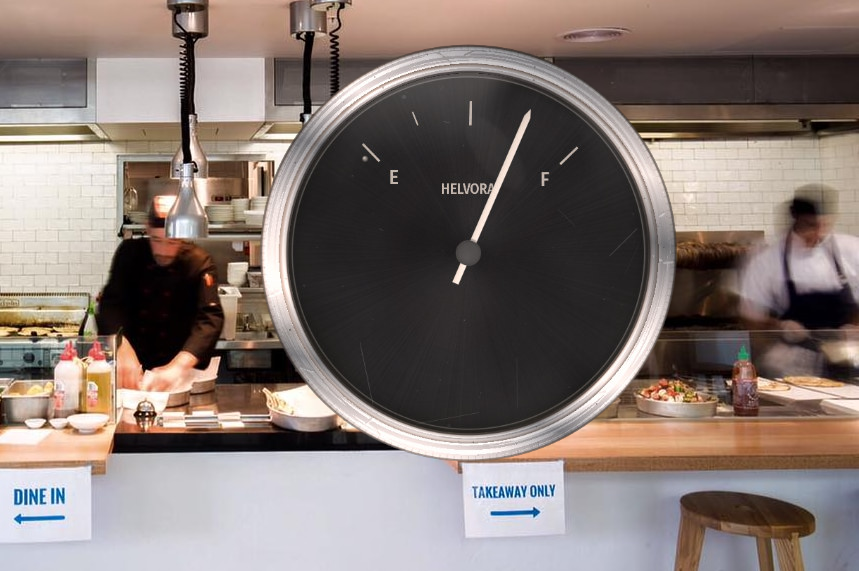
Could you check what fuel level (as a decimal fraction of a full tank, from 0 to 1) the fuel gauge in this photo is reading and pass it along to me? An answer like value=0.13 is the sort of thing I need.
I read value=0.75
